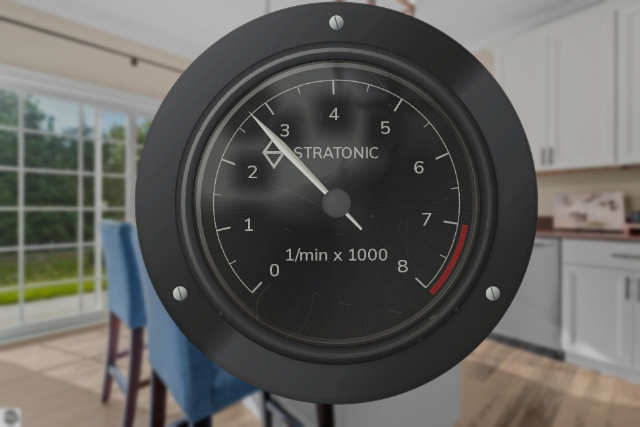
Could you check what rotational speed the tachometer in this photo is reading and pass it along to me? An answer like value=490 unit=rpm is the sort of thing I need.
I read value=2750 unit=rpm
